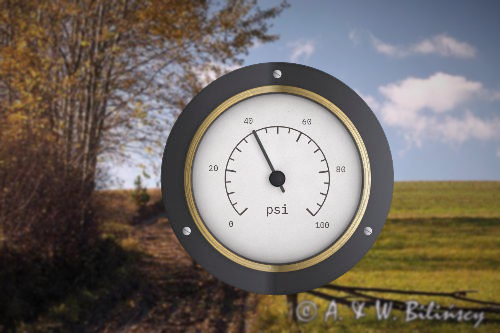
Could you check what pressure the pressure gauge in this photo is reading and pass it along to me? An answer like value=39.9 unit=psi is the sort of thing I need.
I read value=40 unit=psi
